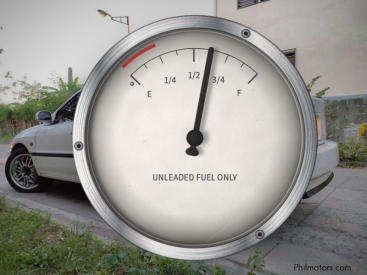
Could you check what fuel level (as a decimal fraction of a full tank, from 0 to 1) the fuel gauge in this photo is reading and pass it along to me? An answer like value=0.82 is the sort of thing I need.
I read value=0.625
